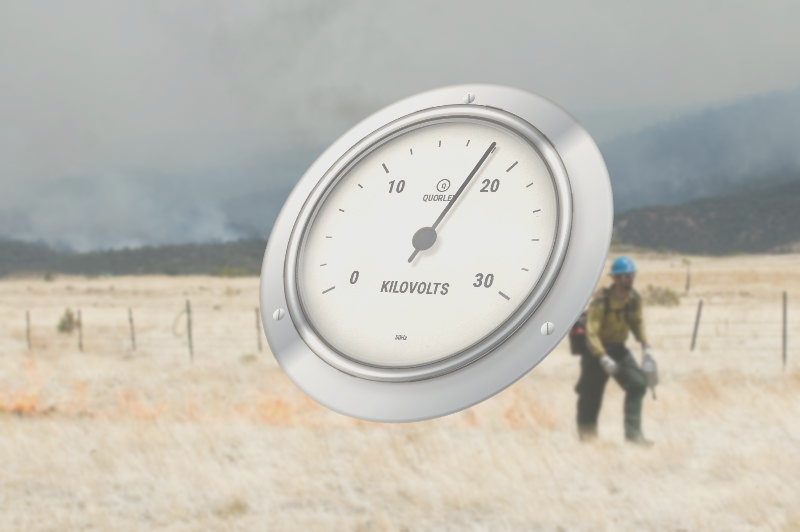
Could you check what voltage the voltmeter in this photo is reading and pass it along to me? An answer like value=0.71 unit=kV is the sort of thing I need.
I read value=18 unit=kV
